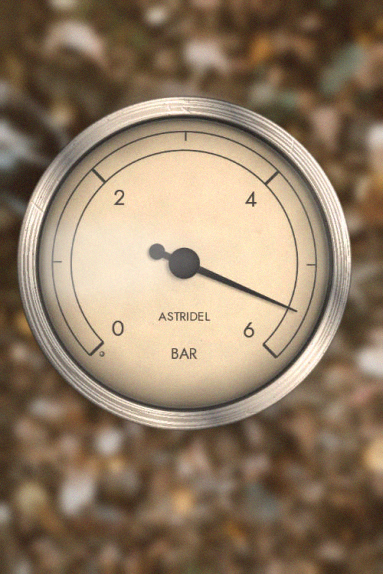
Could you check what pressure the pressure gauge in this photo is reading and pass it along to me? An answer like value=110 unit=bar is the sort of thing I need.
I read value=5.5 unit=bar
